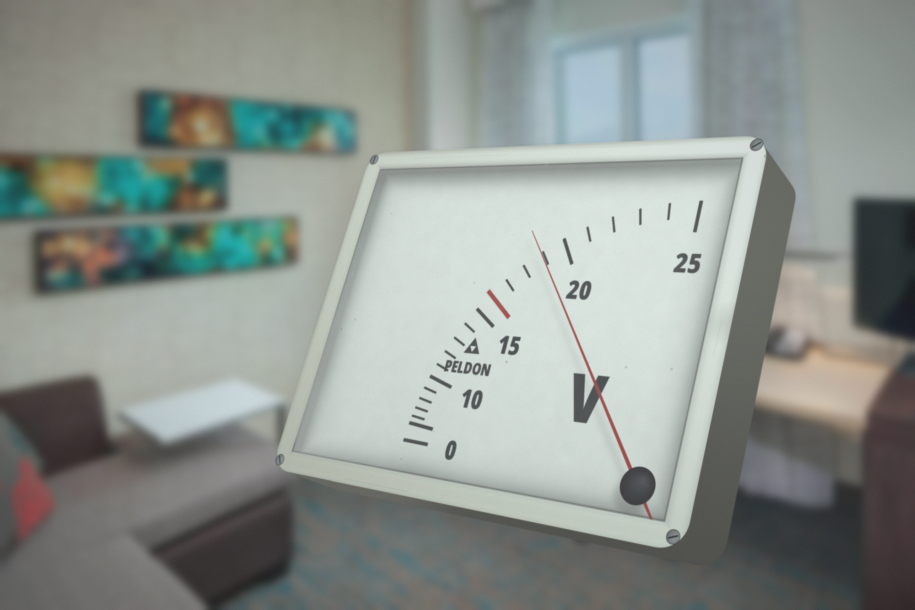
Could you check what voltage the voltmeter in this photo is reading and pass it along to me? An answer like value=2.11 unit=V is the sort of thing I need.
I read value=19 unit=V
